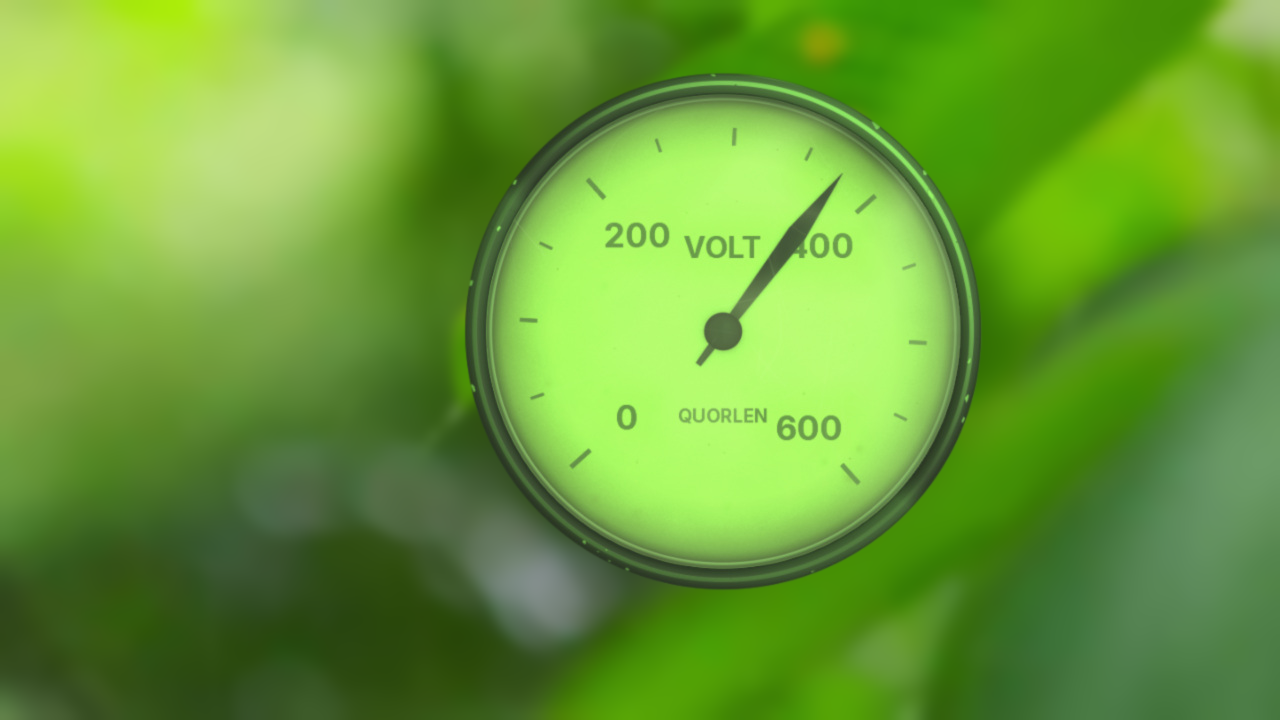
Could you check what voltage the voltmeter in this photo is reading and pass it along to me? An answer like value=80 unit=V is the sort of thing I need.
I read value=375 unit=V
